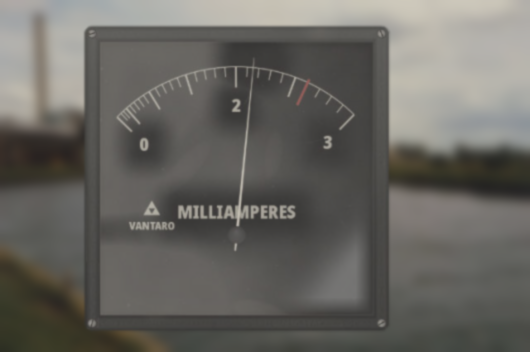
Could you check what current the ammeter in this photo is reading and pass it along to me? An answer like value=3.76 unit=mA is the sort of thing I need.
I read value=2.15 unit=mA
